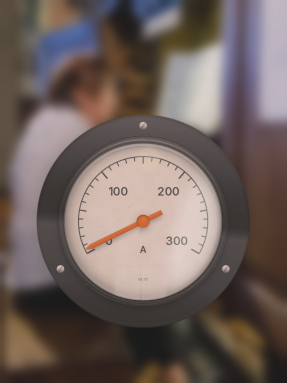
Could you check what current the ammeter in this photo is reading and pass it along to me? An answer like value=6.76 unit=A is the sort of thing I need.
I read value=5 unit=A
